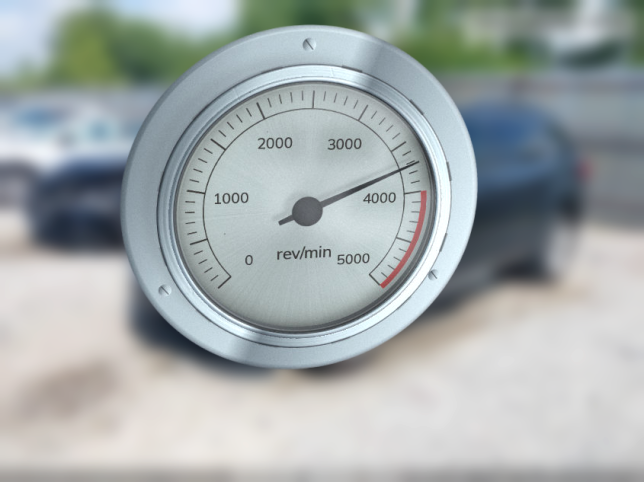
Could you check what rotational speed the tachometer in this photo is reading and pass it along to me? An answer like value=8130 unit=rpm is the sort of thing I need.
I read value=3700 unit=rpm
